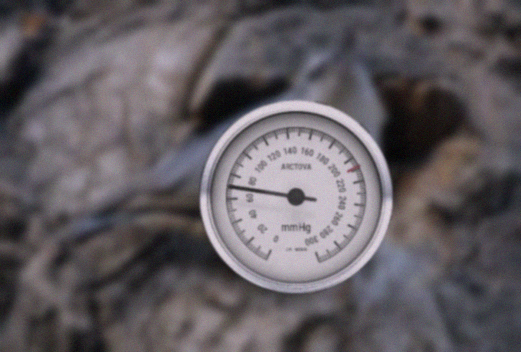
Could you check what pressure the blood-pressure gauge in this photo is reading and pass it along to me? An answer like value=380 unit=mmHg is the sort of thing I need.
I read value=70 unit=mmHg
